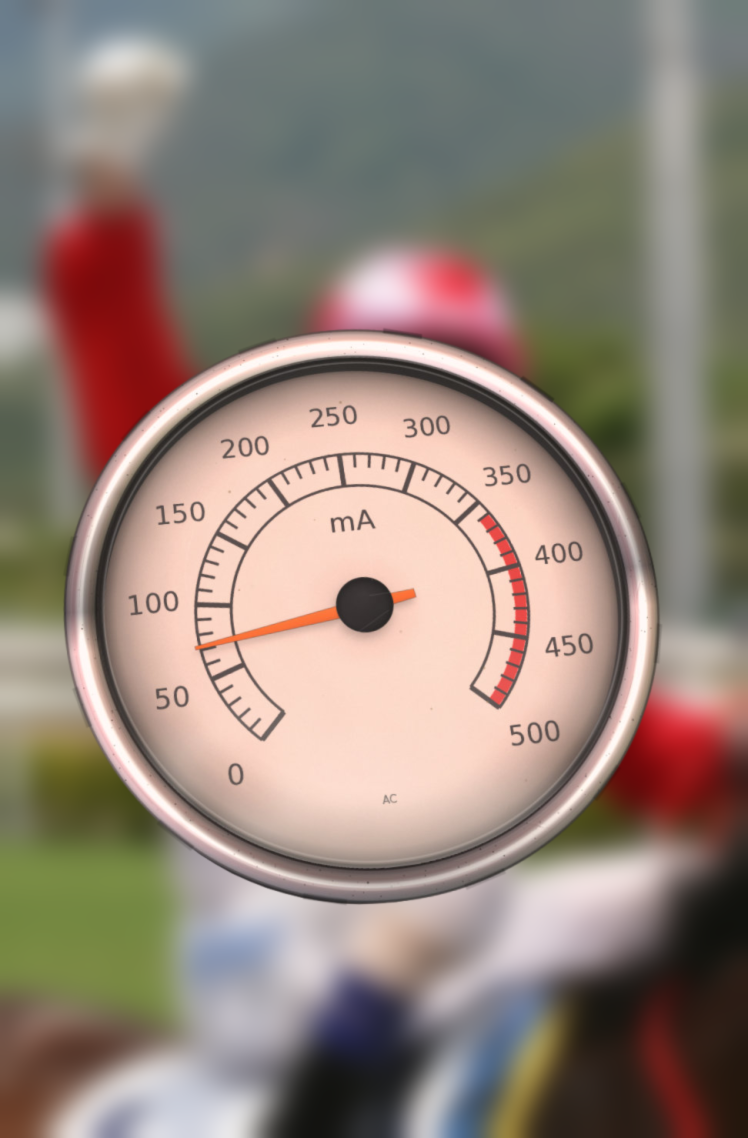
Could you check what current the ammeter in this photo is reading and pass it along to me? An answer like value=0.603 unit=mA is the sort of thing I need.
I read value=70 unit=mA
